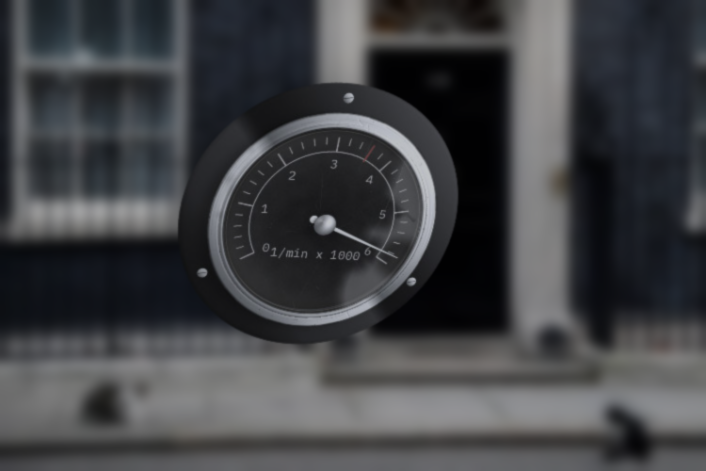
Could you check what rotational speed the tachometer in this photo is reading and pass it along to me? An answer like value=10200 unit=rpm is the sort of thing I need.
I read value=5800 unit=rpm
